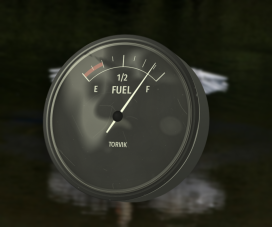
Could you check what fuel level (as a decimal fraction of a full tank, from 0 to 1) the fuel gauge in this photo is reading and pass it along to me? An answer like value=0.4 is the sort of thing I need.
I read value=0.875
